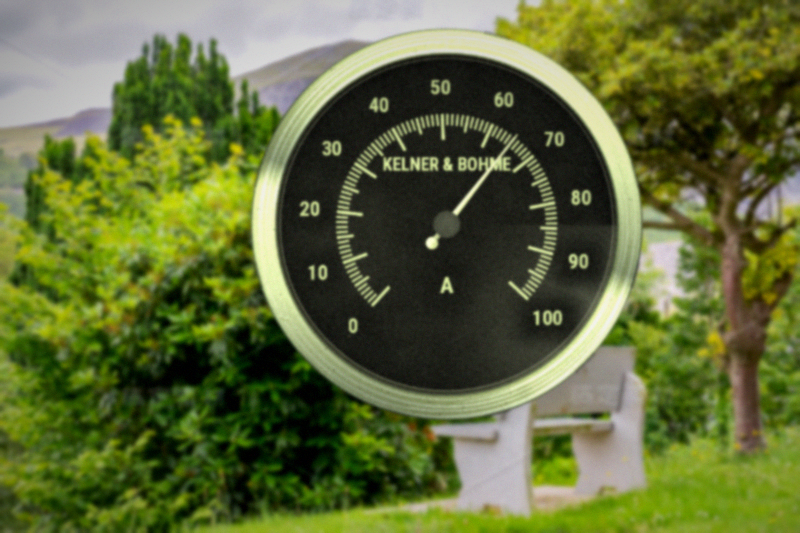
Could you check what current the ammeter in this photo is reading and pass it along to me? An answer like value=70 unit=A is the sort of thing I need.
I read value=65 unit=A
